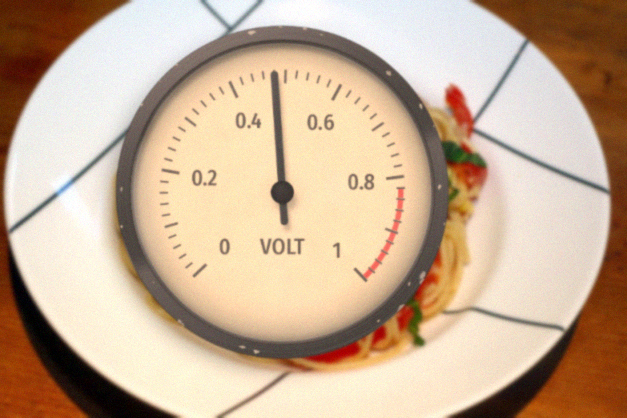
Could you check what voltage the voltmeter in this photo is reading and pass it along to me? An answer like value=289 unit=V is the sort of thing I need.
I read value=0.48 unit=V
